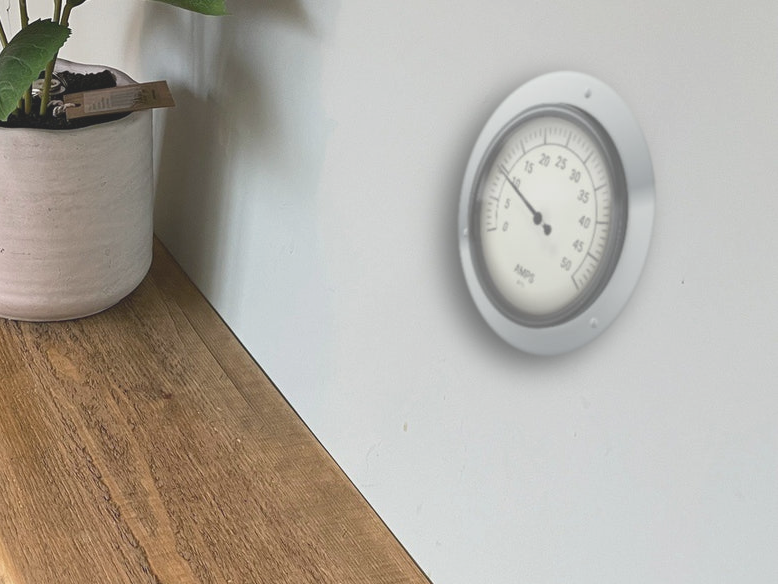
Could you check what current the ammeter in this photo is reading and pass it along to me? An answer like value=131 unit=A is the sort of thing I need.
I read value=10 unit=A
